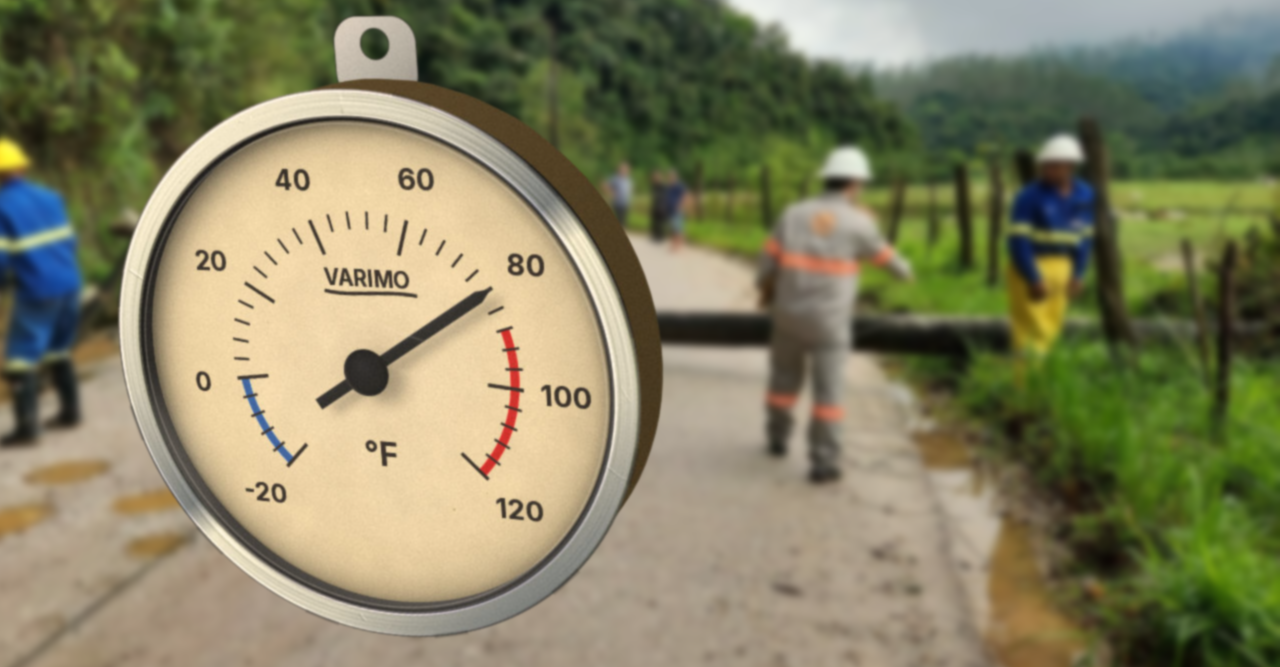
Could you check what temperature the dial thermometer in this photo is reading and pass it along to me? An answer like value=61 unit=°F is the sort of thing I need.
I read value=80 unit=°F
